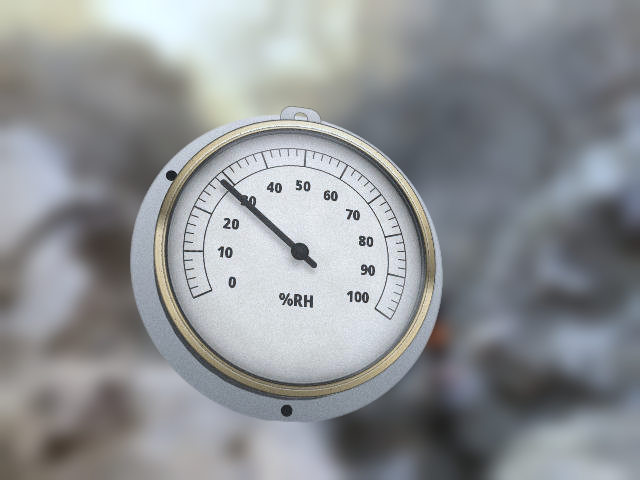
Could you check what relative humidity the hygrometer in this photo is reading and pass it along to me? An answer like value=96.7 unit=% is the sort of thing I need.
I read value=28 unit=%
